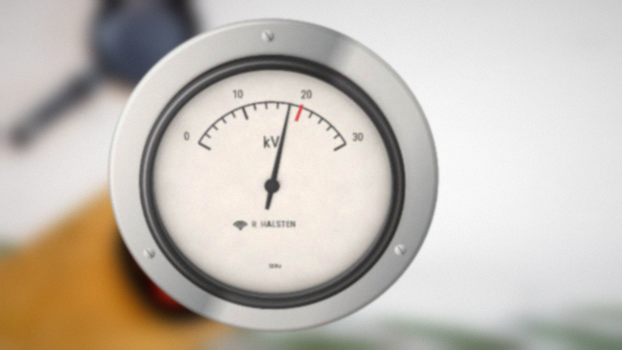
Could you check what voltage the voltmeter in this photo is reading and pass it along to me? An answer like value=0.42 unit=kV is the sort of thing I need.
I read value=18 unit=kV
